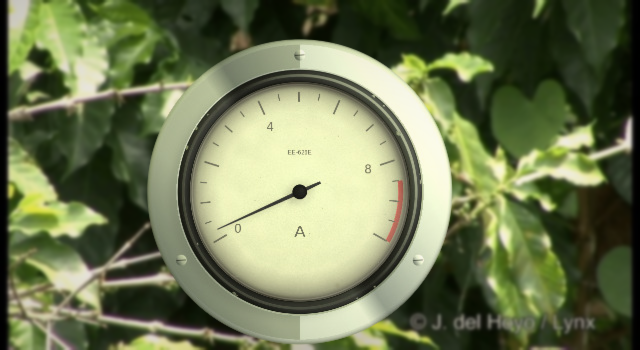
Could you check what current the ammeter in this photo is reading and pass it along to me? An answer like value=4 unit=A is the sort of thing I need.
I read value=0.25 unit=A
